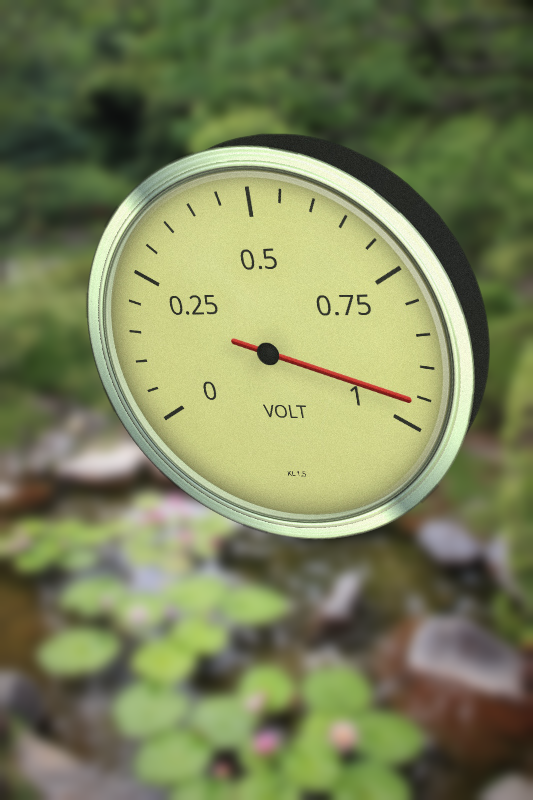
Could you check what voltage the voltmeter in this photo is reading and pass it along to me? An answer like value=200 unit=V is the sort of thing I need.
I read value=0.95 unit=V
